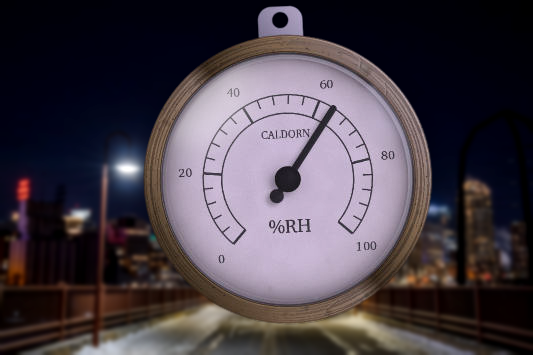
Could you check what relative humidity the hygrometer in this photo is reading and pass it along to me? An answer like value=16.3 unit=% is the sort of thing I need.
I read value=64 unit=%
